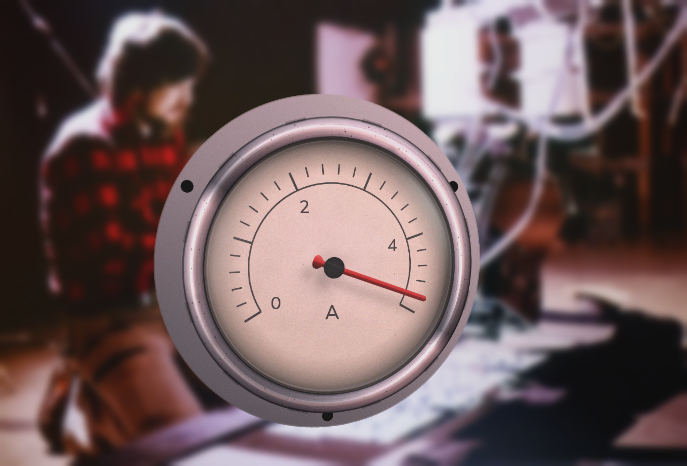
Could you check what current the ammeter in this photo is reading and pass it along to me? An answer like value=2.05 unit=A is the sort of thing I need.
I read value=4.8 unit=A
